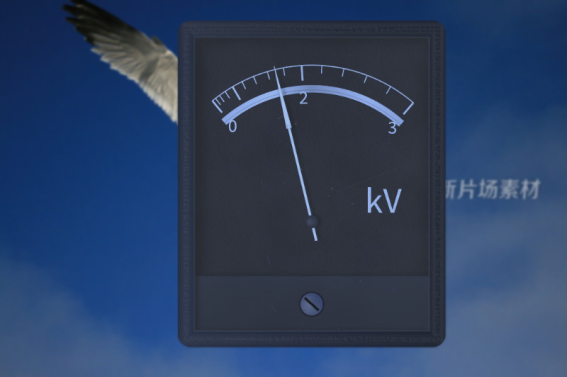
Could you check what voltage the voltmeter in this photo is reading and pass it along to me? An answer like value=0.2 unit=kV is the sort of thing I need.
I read value=1.7 unit=kV
